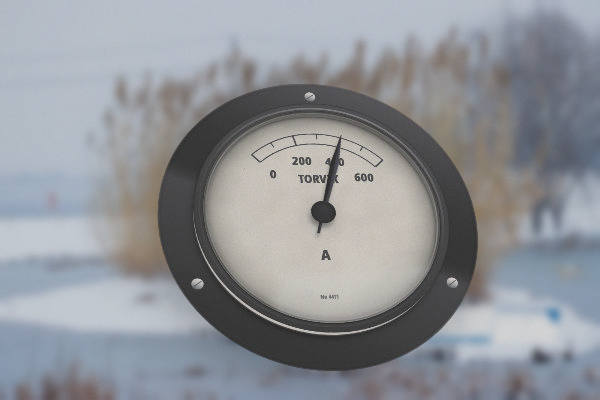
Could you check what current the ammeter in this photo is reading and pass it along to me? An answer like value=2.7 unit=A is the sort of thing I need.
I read value=400 unit=A
